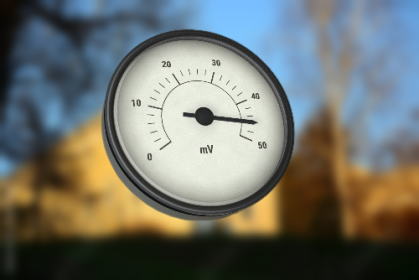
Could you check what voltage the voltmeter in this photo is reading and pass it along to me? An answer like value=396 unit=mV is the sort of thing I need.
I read value=46 unit=mV
